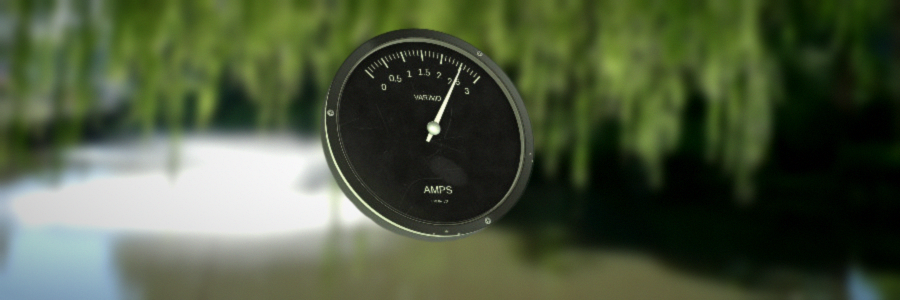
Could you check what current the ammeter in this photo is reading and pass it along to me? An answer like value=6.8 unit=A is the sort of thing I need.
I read value=2.5 unit=A
